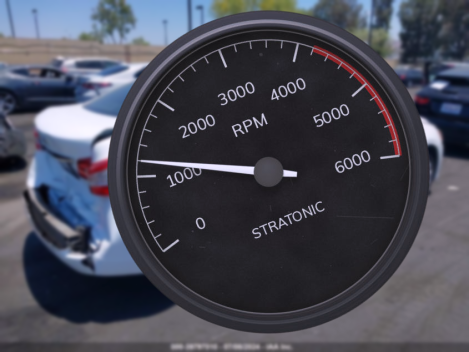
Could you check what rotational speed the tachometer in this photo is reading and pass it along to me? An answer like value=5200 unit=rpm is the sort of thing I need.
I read value=1200 unit=rpm
